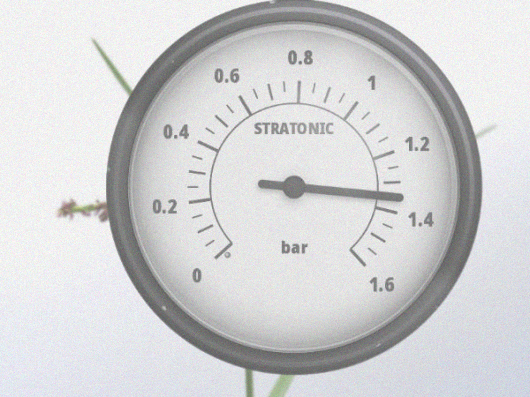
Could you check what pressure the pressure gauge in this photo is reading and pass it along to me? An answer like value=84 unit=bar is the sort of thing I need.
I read value=1.35 unit=bar
